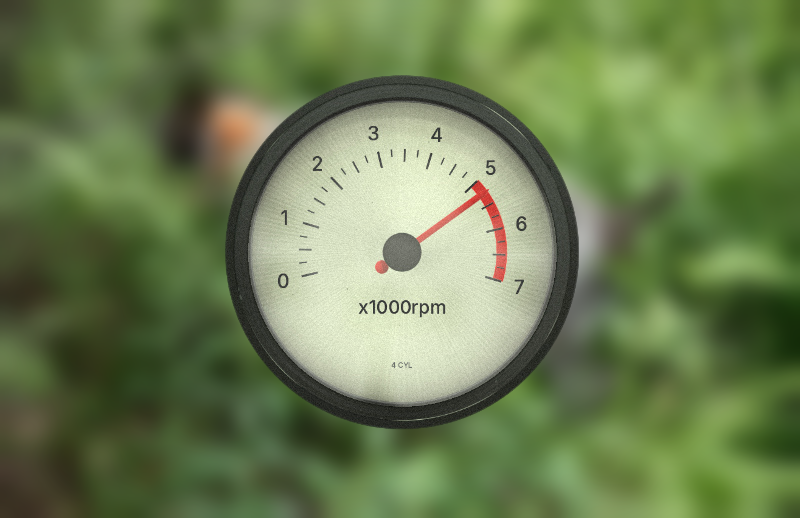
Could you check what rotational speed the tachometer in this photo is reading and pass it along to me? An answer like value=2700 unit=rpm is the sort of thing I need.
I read value=5250 unit=rpm
